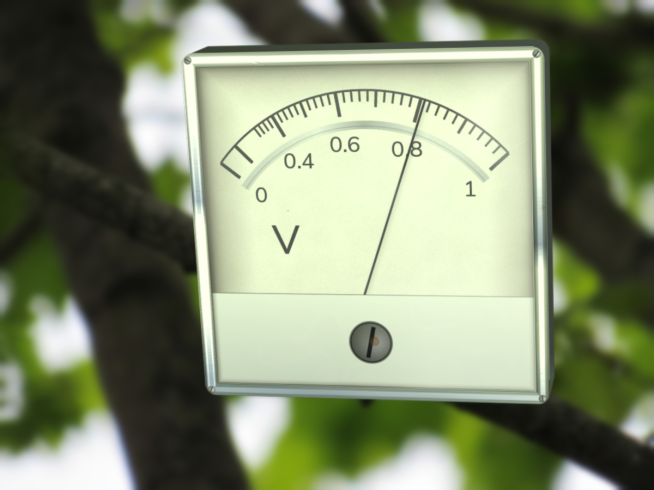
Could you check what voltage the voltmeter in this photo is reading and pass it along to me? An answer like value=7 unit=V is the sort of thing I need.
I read value=0.81 unit=V
